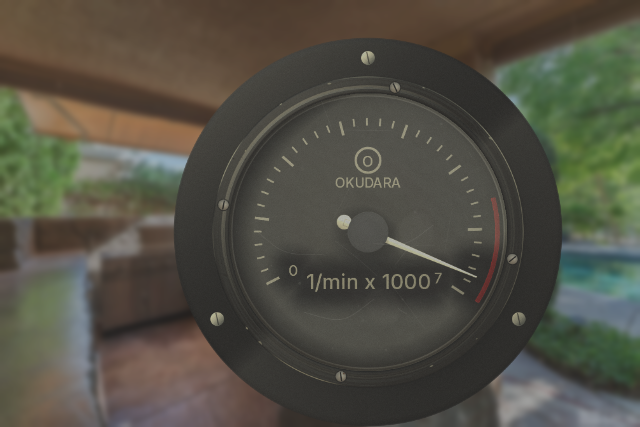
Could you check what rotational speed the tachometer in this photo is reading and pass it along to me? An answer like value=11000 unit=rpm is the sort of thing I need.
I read value=6700 unit=rpm
